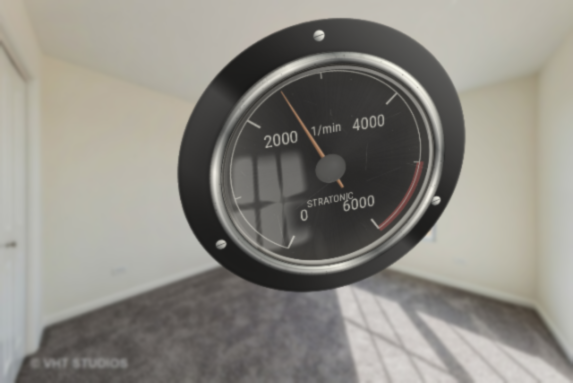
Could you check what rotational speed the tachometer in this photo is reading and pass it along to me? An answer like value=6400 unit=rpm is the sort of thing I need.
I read value=2500 unit=rpm
